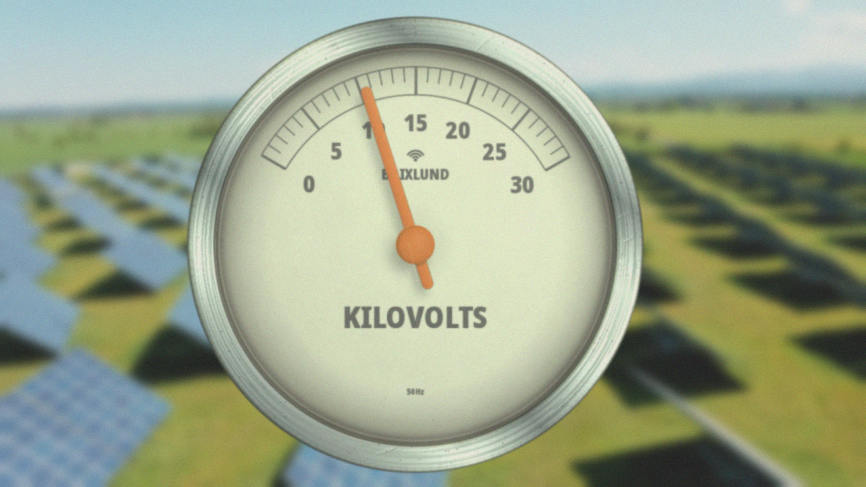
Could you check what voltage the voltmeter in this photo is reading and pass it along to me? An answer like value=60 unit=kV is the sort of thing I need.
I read value=10.5 unit=kV
